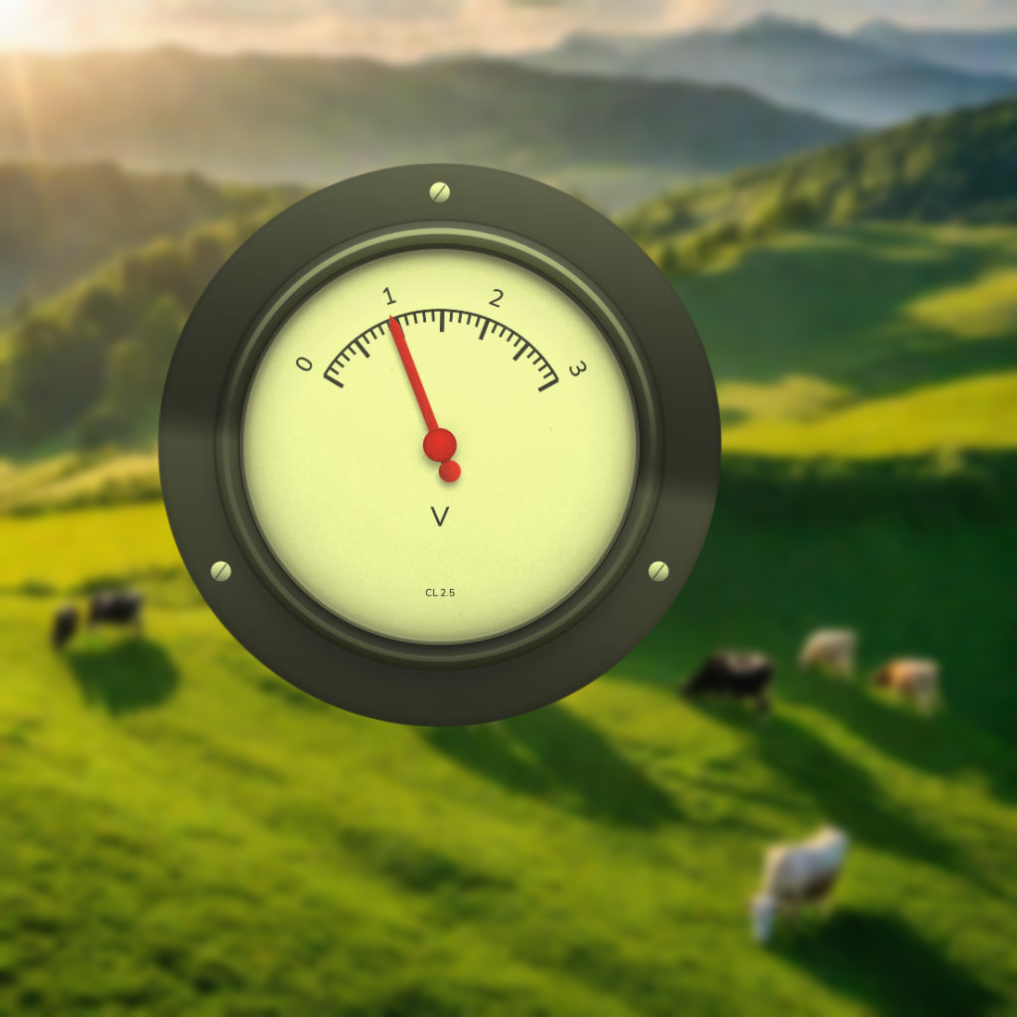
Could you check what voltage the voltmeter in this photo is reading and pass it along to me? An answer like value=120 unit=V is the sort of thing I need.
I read value=0.95 unit=V
